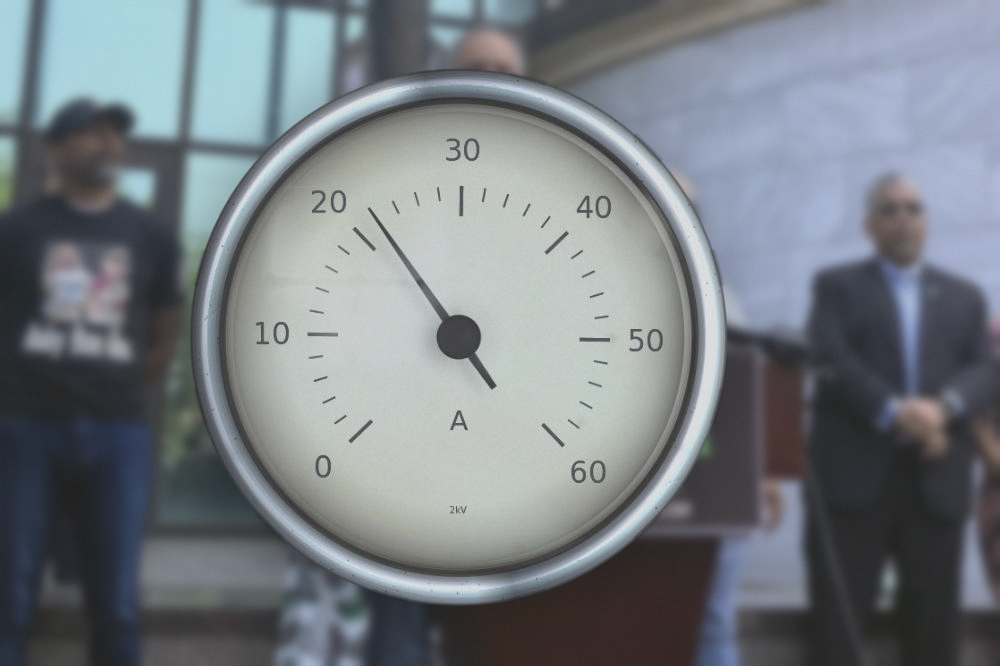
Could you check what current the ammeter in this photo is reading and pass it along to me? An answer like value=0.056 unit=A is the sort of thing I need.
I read value=22 unit=A
